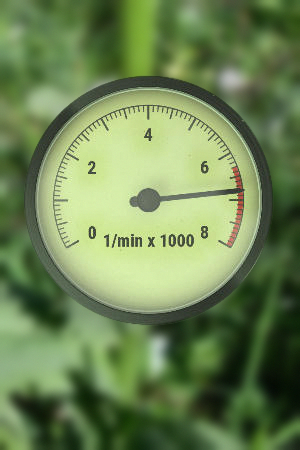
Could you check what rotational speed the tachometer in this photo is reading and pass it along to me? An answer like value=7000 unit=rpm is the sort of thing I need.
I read value=6800 unit=rpm
